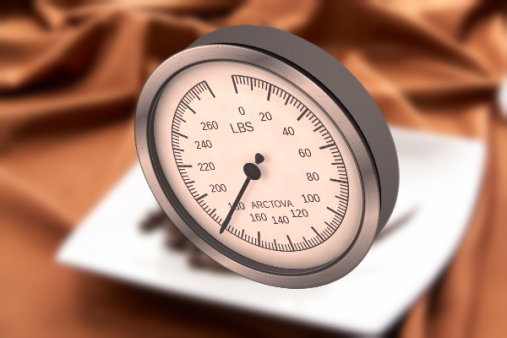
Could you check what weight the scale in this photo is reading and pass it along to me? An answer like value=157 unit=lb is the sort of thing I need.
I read value=180 unit=lb
